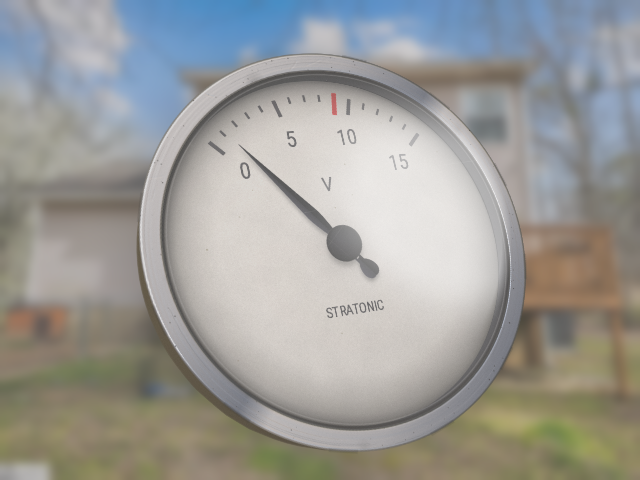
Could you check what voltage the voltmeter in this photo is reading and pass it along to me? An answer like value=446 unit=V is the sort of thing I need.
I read value=1 unit=V
